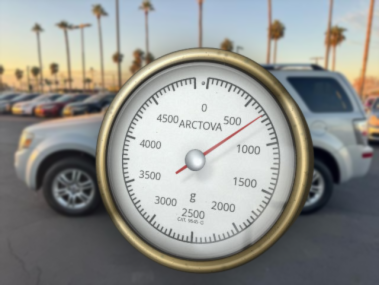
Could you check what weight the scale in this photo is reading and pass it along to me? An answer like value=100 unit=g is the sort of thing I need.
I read value=700 unit=g
